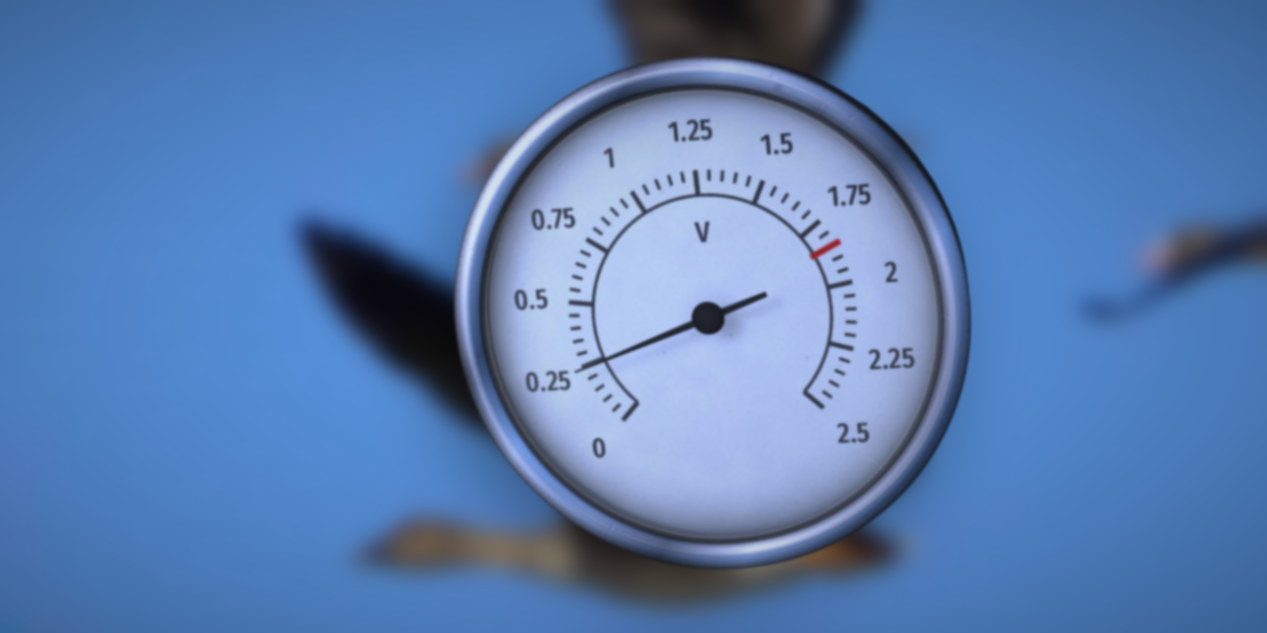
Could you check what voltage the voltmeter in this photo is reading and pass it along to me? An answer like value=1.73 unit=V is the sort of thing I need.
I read value=0.25 unit=V
